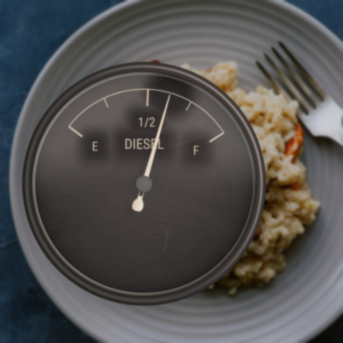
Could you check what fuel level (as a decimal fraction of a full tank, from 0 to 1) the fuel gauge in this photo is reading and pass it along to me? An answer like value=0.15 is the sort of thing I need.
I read value=0.625
